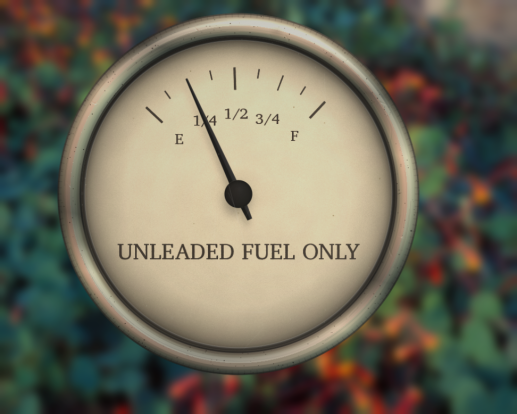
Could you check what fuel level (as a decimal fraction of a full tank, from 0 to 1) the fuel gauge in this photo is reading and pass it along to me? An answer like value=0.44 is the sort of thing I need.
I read value=0.25
